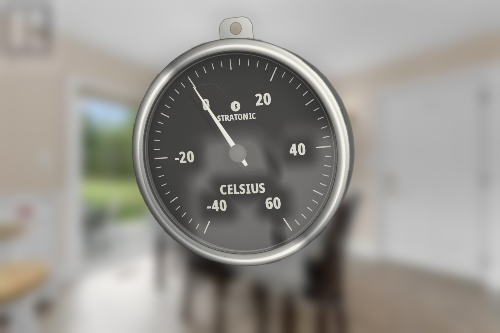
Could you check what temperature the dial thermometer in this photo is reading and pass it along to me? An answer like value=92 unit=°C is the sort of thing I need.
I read value=0 unit=°C
